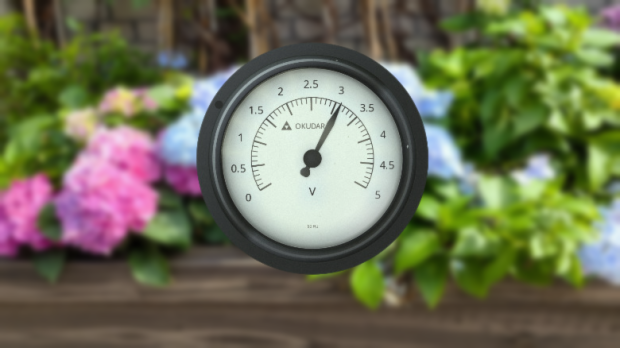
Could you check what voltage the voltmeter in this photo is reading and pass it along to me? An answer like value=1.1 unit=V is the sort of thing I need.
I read value=3.1 unit=V
